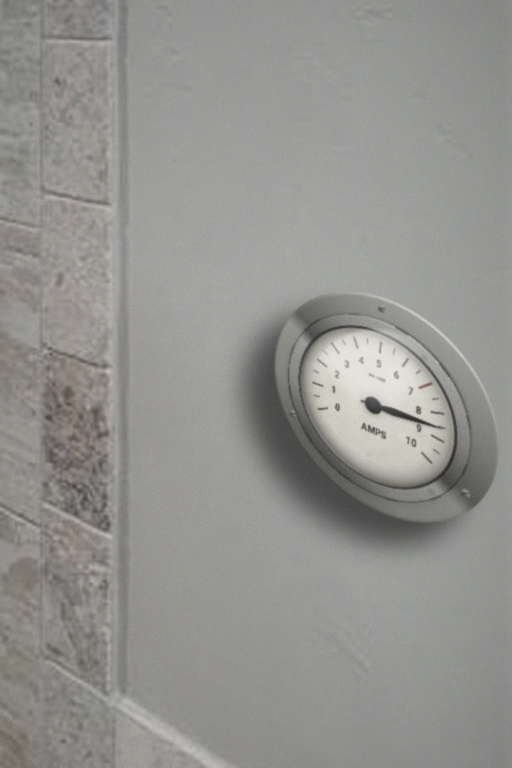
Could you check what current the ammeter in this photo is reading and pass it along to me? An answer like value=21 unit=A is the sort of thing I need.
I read value=8.5 unit=A
